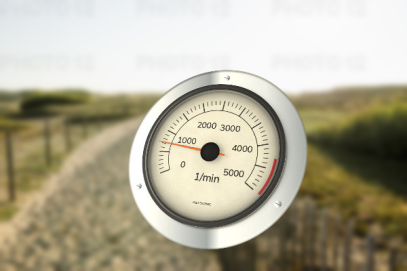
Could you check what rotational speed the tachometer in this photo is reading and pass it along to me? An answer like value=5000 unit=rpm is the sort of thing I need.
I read value=700 unit=rpm
